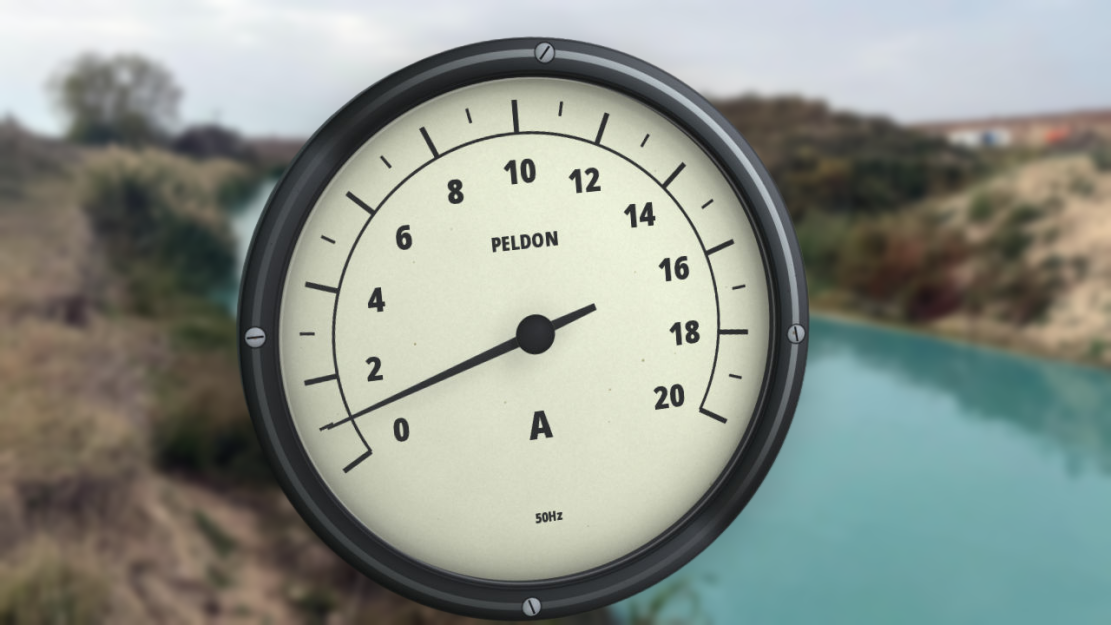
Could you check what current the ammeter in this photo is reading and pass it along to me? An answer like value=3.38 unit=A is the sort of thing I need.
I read value=1 unit=A
